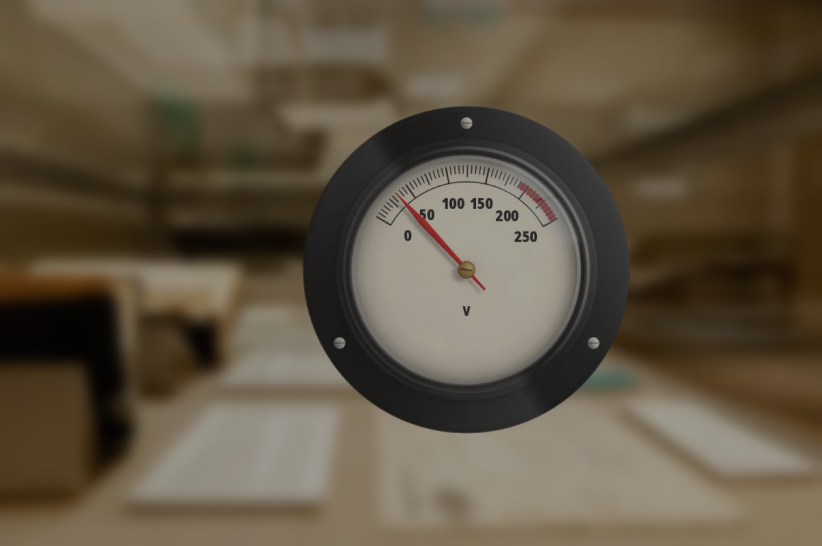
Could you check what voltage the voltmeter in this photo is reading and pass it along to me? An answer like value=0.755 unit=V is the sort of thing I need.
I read value=35 unit=V
